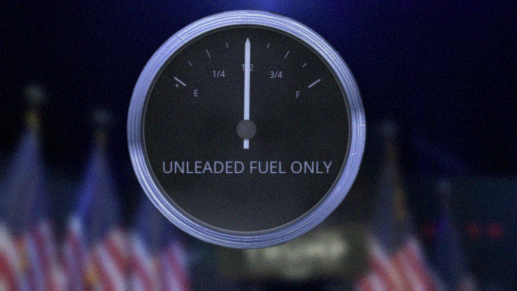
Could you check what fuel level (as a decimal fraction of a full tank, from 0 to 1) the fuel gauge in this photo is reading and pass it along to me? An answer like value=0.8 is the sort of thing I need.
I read value=0.5
